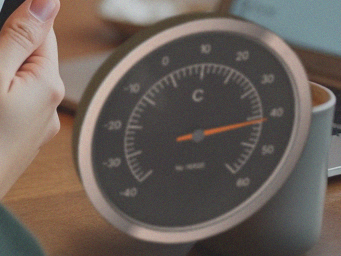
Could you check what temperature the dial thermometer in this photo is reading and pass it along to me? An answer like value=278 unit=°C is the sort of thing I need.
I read value=40 unit=°C
